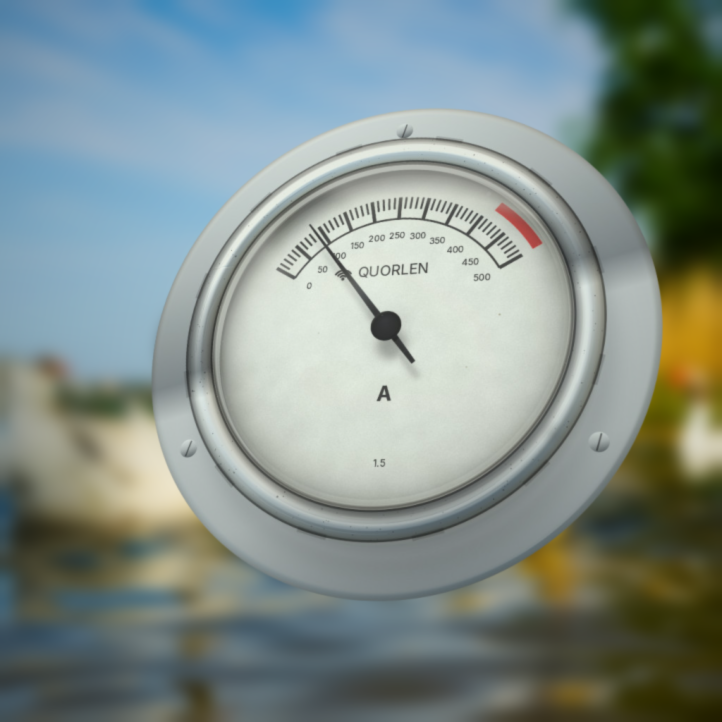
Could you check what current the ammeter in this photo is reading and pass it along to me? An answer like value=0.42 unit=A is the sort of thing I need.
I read value=90 unit=A
